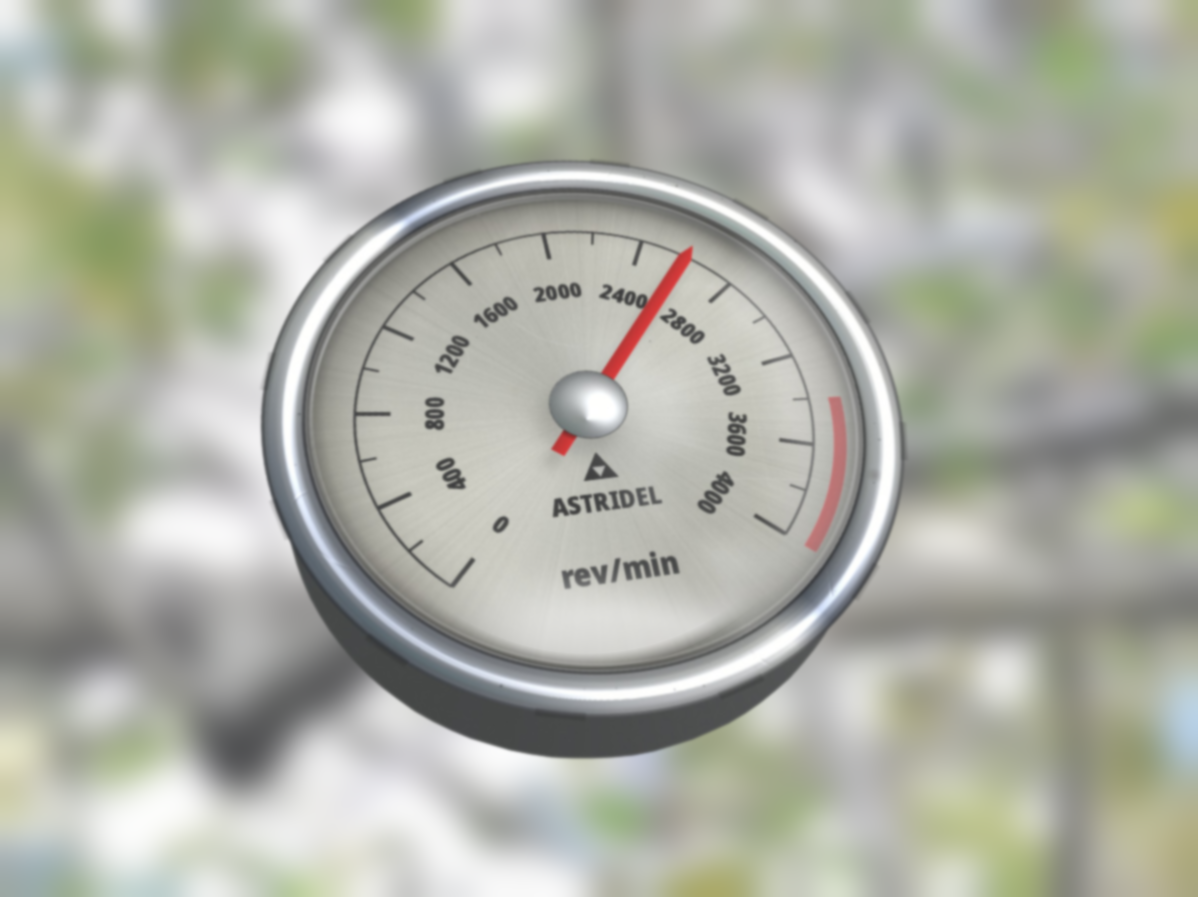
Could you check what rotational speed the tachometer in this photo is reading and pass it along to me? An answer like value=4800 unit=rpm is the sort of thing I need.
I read value=2600 unit=rpm
